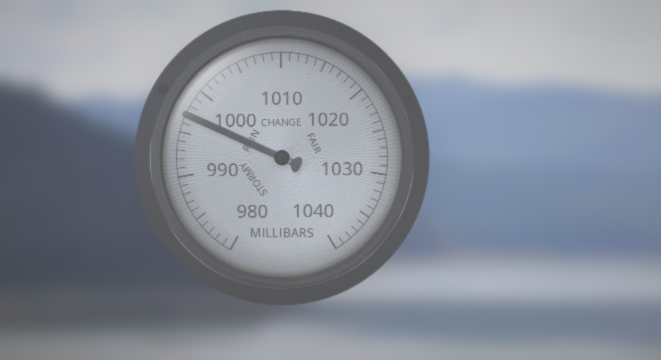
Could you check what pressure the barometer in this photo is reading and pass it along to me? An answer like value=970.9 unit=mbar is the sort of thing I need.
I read value=997 unit=mbar
